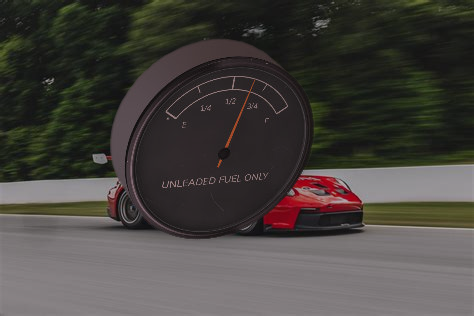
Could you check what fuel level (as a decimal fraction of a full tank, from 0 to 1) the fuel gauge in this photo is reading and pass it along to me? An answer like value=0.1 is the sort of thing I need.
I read value=0.625
